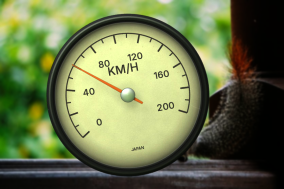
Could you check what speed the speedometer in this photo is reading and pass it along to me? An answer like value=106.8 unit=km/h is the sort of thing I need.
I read value=60 unit=km/h
